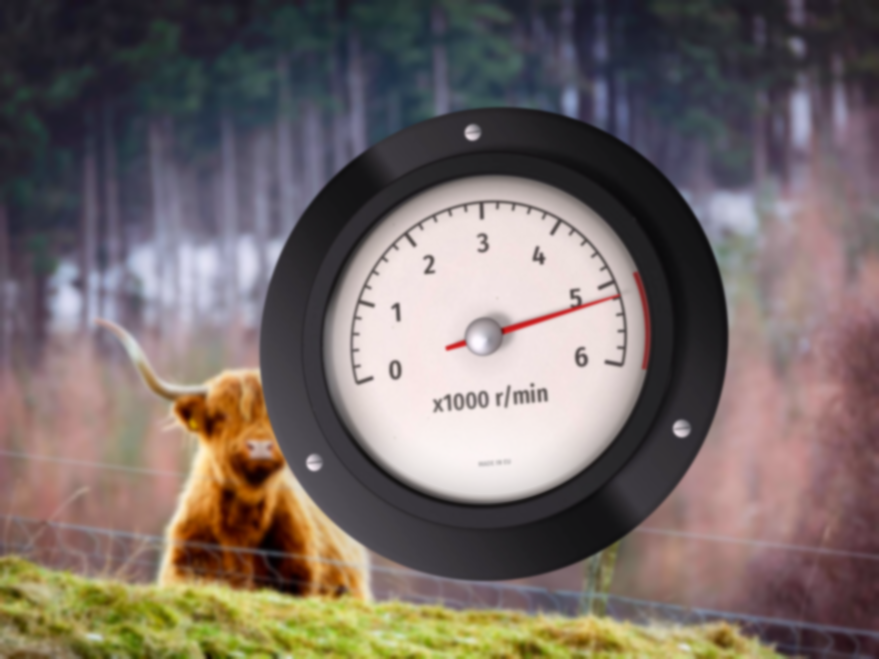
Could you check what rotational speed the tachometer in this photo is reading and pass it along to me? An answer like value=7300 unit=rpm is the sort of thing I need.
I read value=5200 unit=rpm
